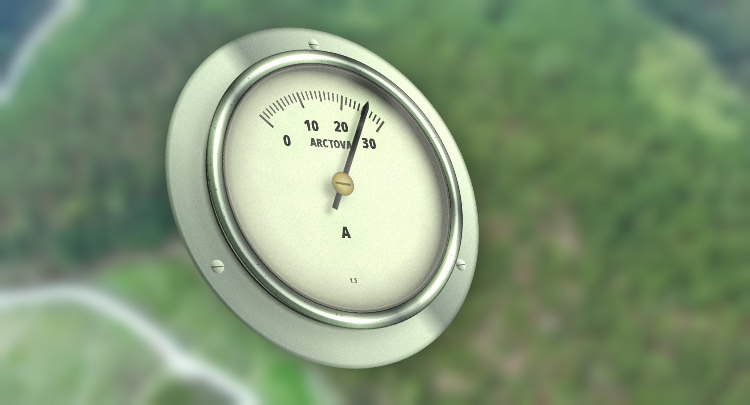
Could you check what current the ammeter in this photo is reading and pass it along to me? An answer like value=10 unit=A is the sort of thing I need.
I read value=25 unit=A
